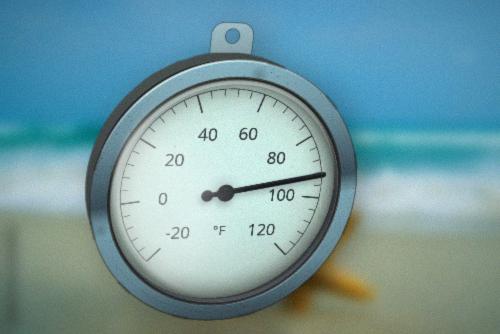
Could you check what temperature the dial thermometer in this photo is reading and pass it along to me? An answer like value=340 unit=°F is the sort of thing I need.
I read value=92 unit=°F
